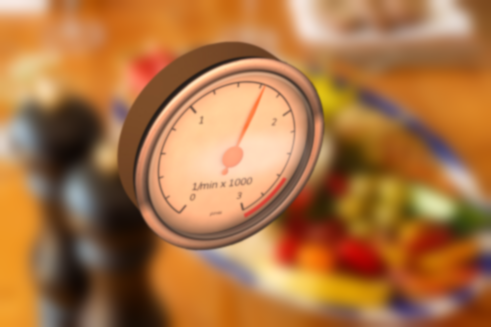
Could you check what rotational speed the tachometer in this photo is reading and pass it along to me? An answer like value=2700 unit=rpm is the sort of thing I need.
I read value=1600 unit=rpm
